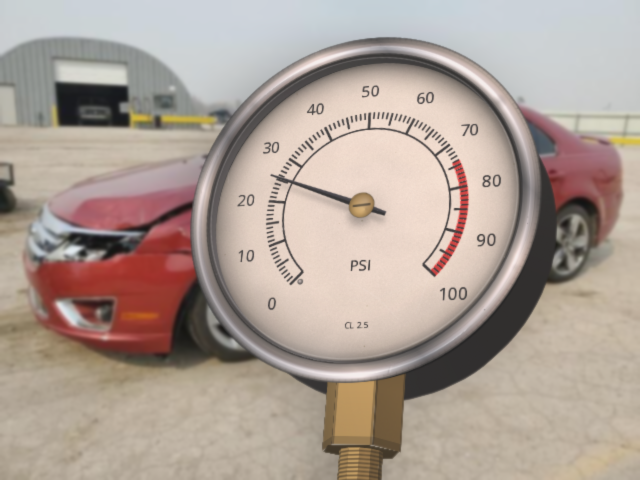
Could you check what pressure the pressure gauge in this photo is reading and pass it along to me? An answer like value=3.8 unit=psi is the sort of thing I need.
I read value=25 unit=psi
